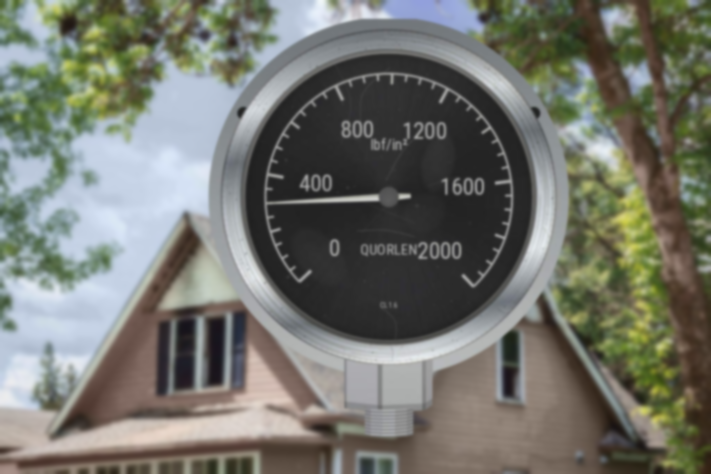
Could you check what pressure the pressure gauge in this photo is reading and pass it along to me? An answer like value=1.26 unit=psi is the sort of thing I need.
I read value=300 unit=psi
